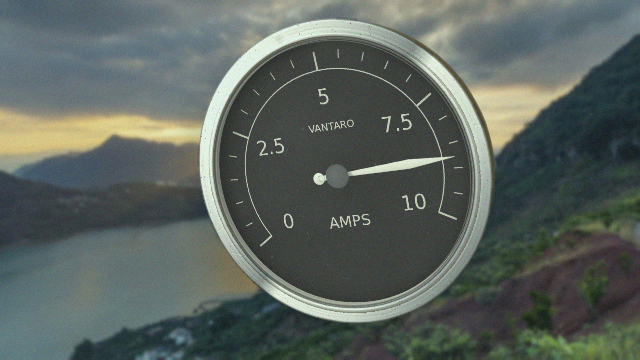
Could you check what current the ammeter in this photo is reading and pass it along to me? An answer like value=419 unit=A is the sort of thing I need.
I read value=8.75 unit=A
